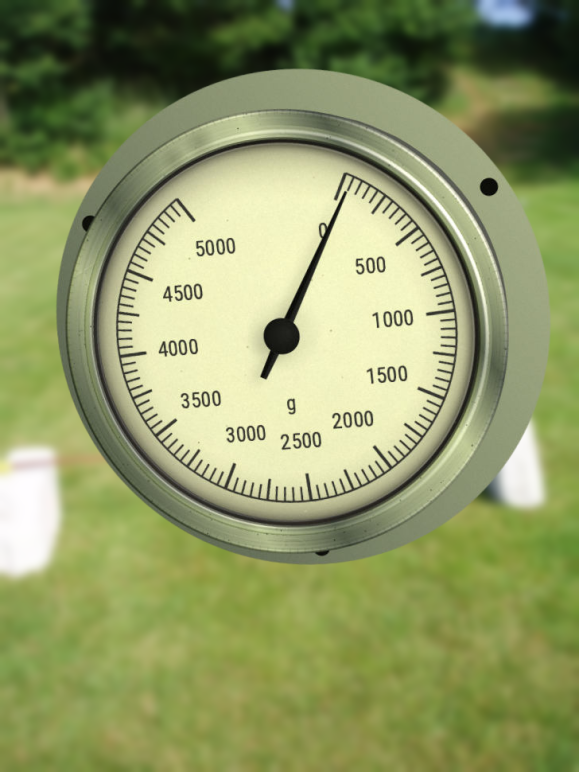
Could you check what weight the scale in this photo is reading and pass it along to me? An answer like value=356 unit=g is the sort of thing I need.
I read value=50 unit=g
